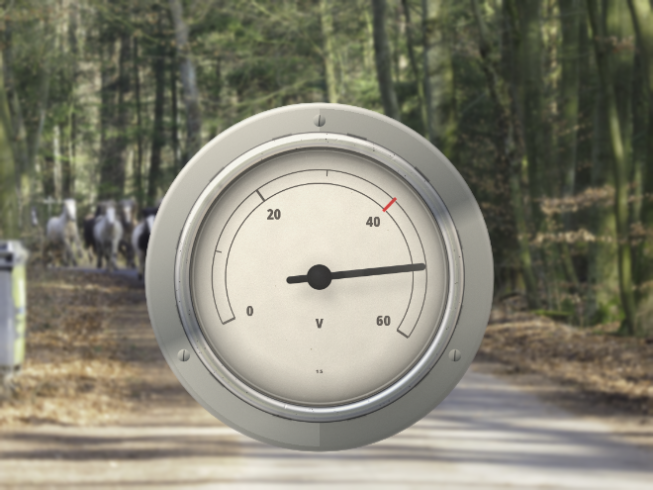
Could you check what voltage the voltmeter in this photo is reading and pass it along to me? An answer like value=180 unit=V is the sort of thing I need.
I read value=50 unit=V
